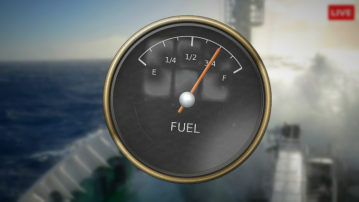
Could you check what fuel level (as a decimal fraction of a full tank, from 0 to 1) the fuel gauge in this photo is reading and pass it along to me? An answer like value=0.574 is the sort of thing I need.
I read value=0.75
